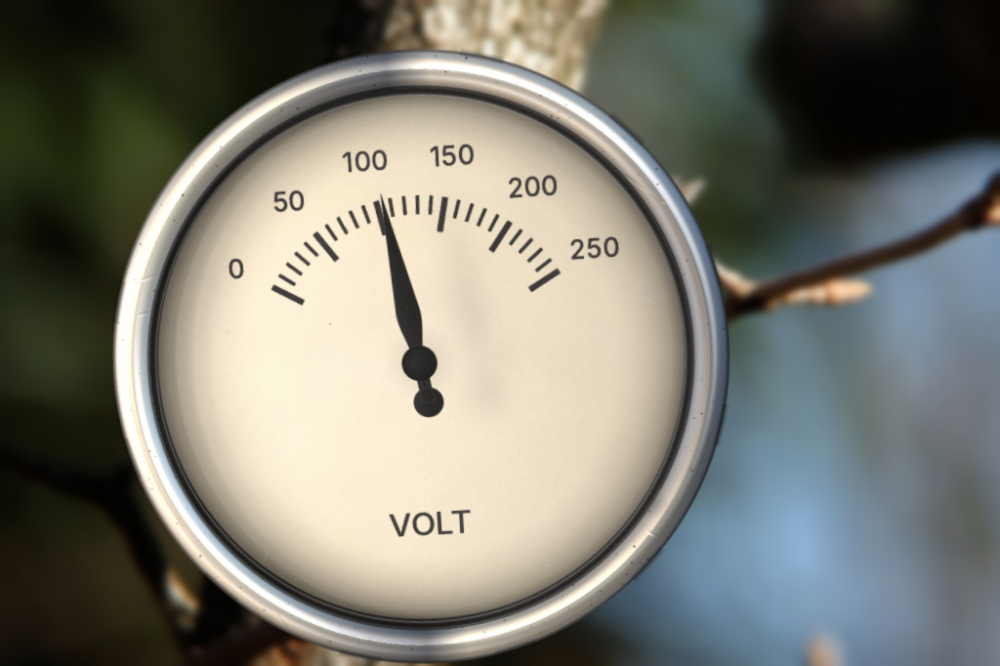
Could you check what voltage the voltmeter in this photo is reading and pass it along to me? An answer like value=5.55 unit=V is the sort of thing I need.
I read value=105 unit=V
